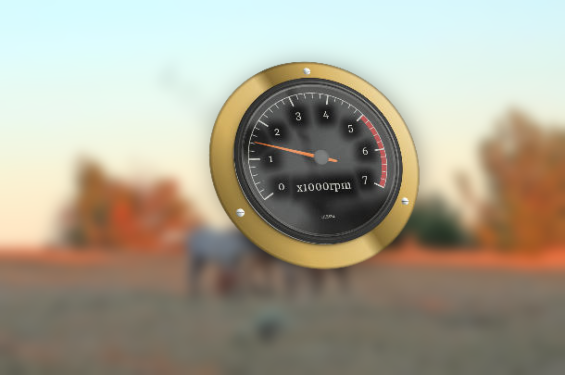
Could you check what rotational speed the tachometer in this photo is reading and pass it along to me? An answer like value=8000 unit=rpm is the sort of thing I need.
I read value=1400 unit=rpm
